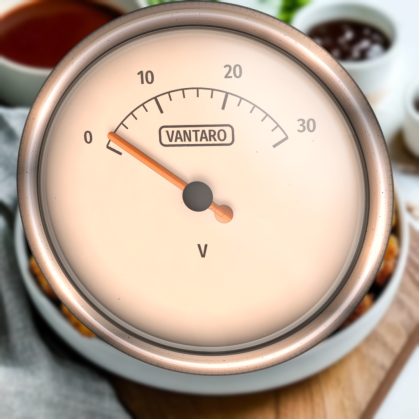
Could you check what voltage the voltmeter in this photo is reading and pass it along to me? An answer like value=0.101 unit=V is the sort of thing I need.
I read value=2 unit=V
